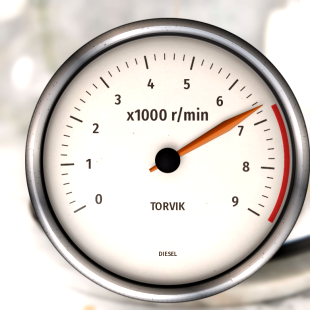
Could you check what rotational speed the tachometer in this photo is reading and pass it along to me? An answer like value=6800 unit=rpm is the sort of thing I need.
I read value=6700 unit=rpm
